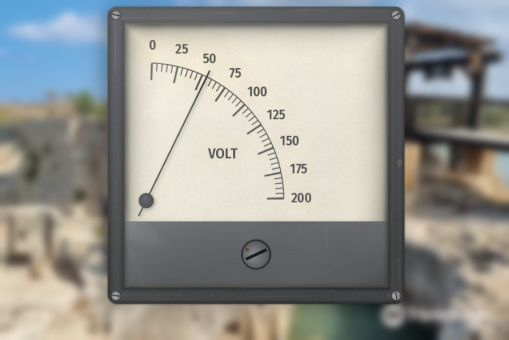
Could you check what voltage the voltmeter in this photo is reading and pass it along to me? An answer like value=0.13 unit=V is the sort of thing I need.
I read value=55 unit=V
